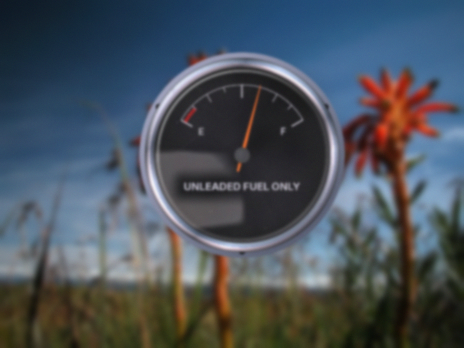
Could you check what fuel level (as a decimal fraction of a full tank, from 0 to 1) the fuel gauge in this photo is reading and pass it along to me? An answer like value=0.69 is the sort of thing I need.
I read value=0.625
